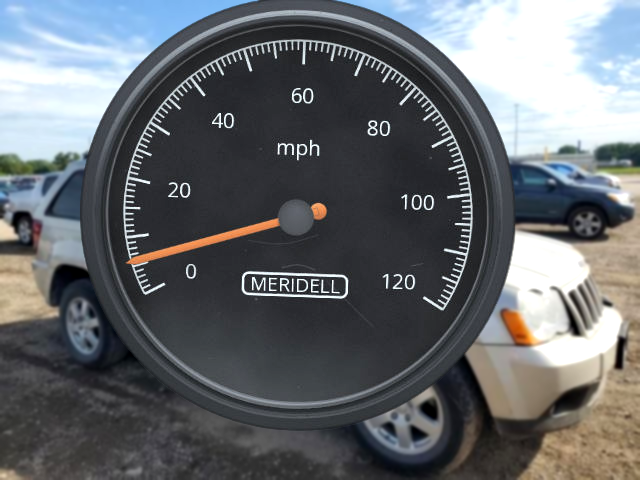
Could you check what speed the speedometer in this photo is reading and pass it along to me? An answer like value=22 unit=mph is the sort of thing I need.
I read value=6 unit=mph
